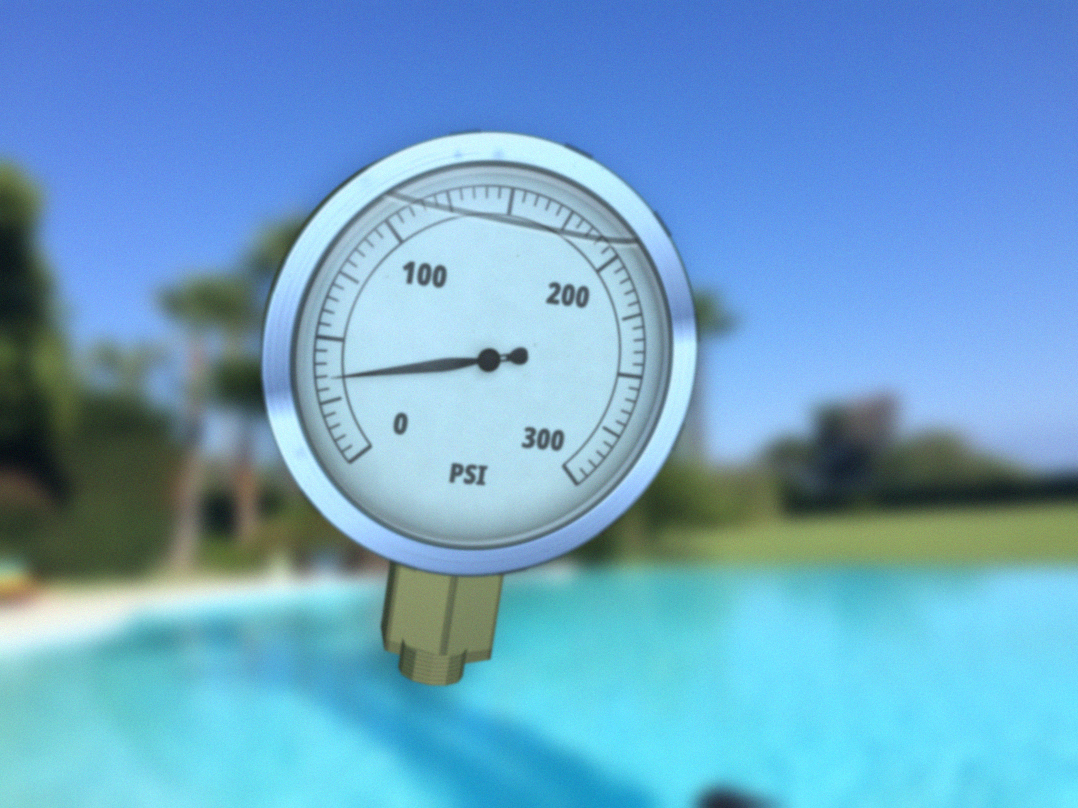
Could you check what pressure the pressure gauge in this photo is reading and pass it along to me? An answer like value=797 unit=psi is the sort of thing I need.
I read value=35 unit=psi
